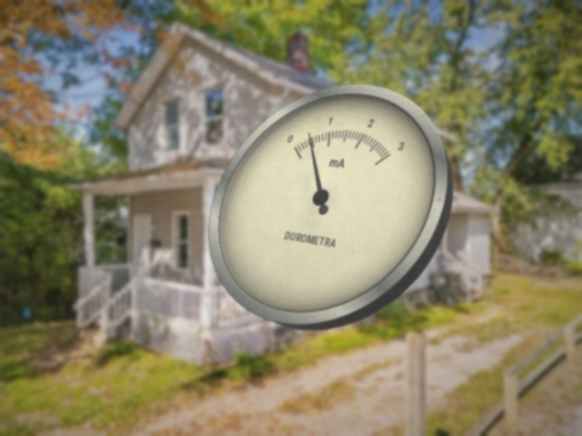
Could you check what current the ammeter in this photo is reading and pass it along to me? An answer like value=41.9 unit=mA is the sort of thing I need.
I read value=0.5 unit=mA
